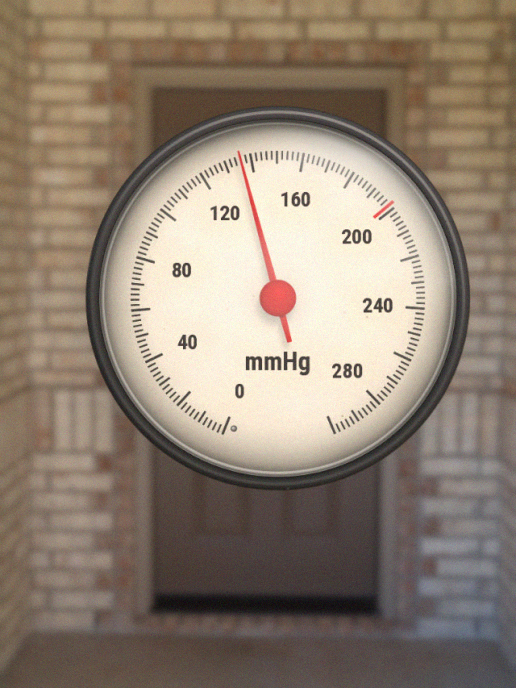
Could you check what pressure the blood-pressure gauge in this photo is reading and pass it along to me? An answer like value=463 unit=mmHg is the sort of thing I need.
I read value=136 unit=mmHg
